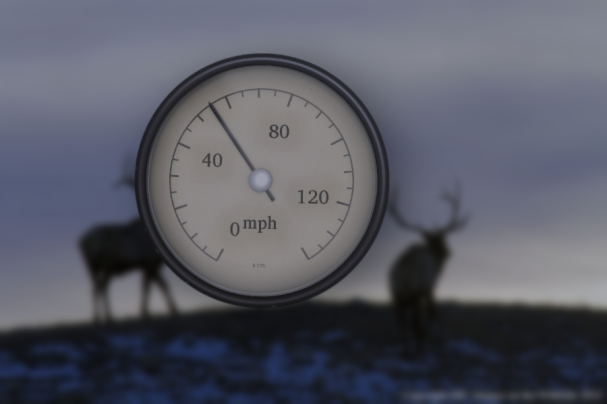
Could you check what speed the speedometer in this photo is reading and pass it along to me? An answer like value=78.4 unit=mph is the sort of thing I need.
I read value=55 unit=mph
